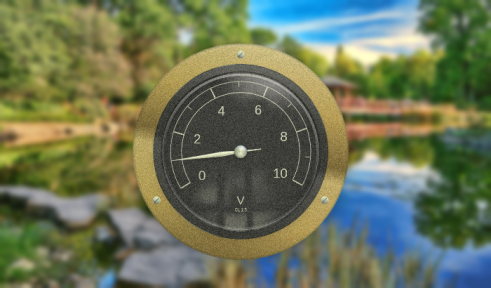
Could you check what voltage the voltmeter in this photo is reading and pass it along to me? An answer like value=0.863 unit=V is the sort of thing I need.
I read value=1 unit=V
